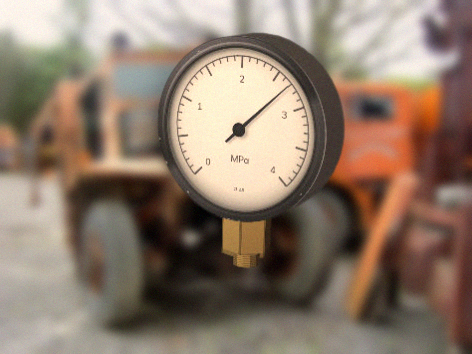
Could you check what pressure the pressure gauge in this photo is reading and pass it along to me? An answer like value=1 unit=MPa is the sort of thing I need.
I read value=2.7 unit=MPa
